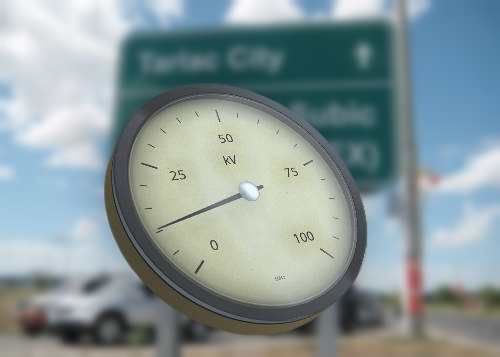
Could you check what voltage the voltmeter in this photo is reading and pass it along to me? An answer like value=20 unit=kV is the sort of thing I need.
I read value=10 unit=kV
